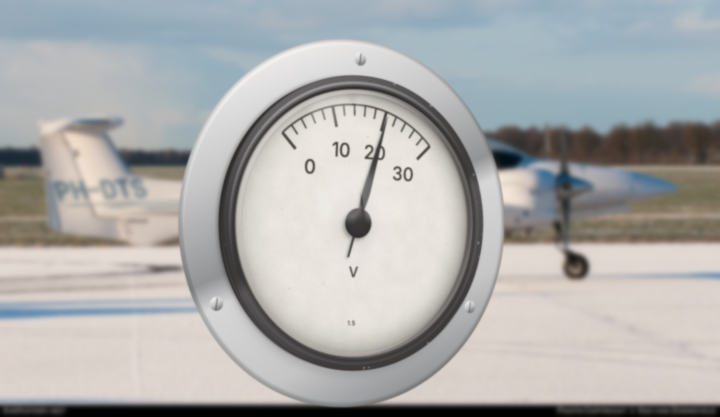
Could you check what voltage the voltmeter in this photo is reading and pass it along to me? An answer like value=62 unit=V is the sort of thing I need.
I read value=20 unit=V
